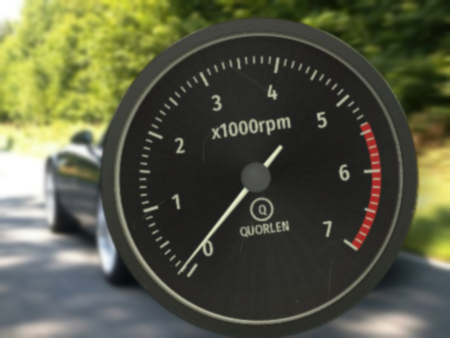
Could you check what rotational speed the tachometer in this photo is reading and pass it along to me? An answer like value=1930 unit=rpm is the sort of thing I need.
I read value=100 unit=rpm
